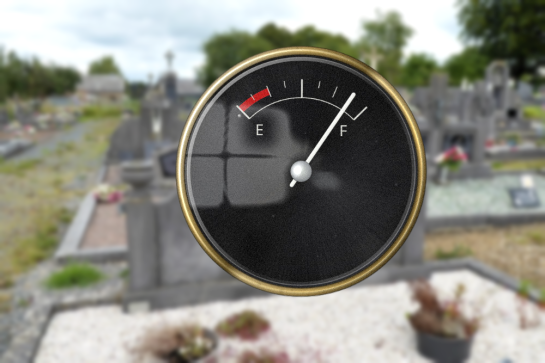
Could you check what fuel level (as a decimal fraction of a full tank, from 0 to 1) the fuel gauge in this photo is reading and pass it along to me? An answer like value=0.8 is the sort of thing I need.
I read value=0.875
